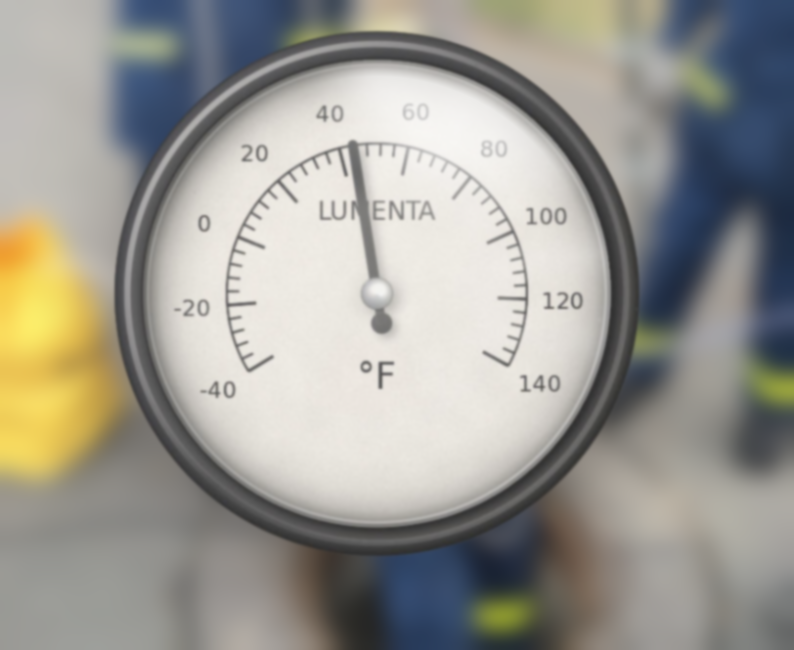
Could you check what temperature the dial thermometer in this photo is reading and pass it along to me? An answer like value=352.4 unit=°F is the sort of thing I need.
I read value=44 unit=°F
